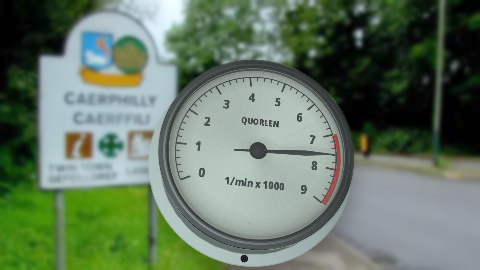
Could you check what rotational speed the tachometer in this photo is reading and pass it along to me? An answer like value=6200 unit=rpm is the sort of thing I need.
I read value=7600 unit=rpm
